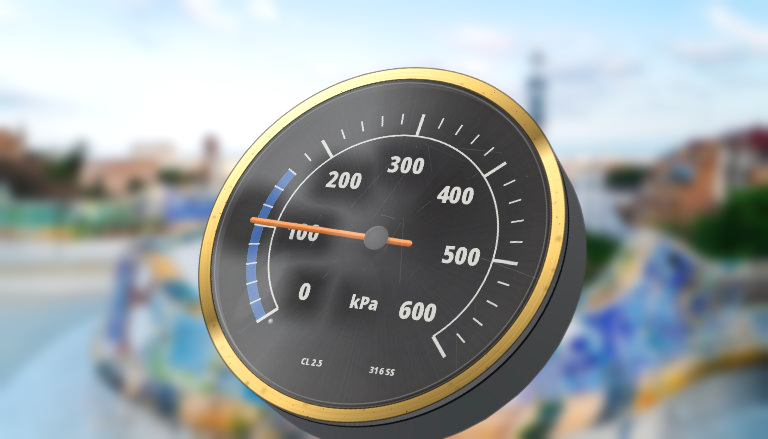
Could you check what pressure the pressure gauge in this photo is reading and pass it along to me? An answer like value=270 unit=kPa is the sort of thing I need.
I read value=100 unit=kPa
